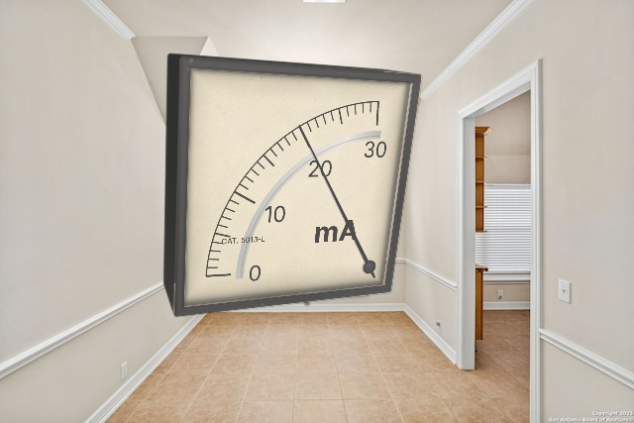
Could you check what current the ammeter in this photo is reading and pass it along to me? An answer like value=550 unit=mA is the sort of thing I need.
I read value=20 unit=mA
